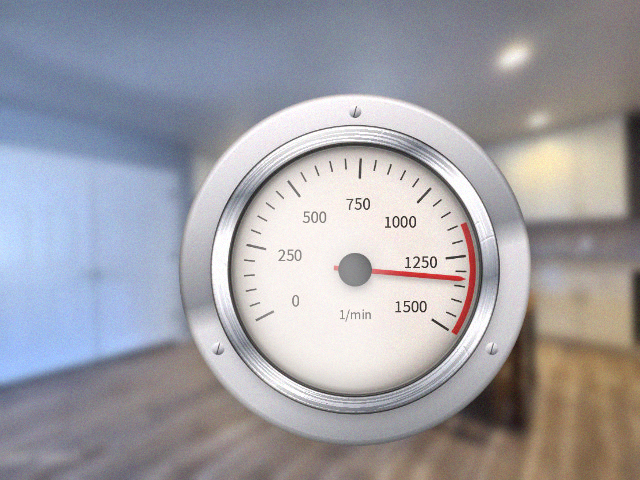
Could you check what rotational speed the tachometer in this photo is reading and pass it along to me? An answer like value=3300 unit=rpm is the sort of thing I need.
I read value=1325 unit=rpm
